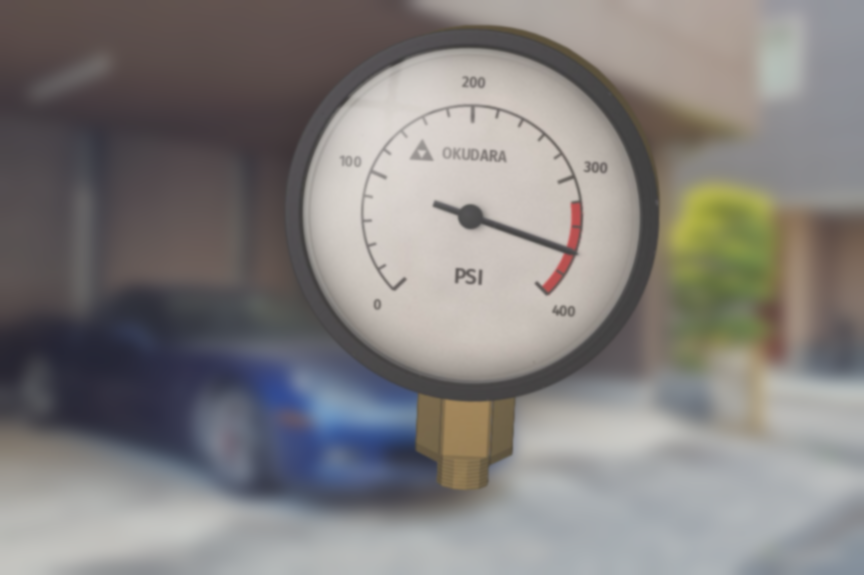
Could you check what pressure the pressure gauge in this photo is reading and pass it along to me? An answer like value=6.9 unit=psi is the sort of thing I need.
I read value=360 unit=psi
